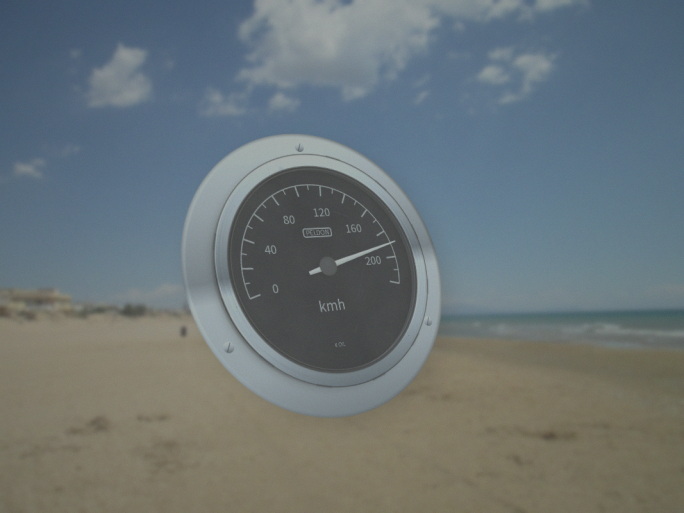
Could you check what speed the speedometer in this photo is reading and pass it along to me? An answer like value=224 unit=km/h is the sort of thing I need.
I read value=190 unit=km/h
